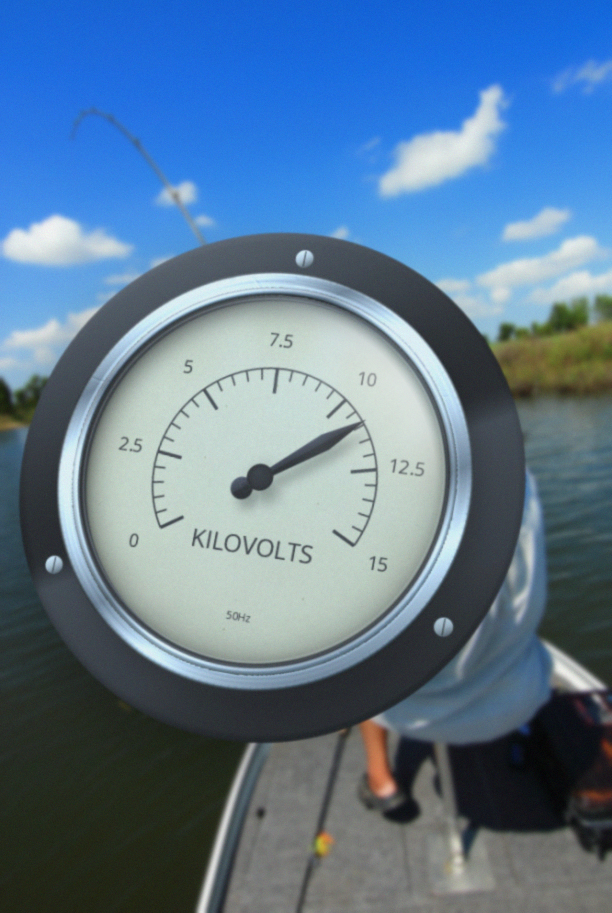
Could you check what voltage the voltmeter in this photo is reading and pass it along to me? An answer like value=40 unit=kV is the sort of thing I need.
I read value=11 unit=kV
